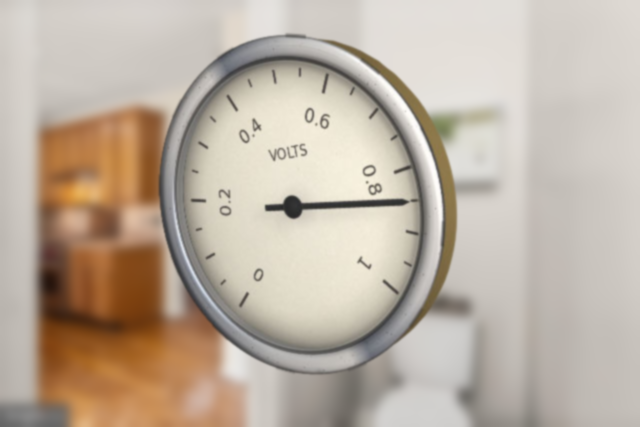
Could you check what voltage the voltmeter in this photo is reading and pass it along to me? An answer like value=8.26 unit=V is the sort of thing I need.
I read value=0.85 unit=V
